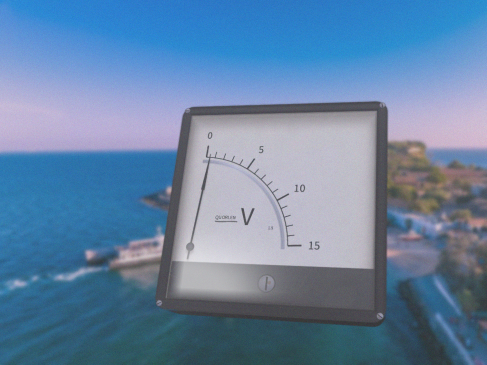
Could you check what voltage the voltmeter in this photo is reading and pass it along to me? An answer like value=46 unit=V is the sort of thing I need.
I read value=0.5 unit=V
